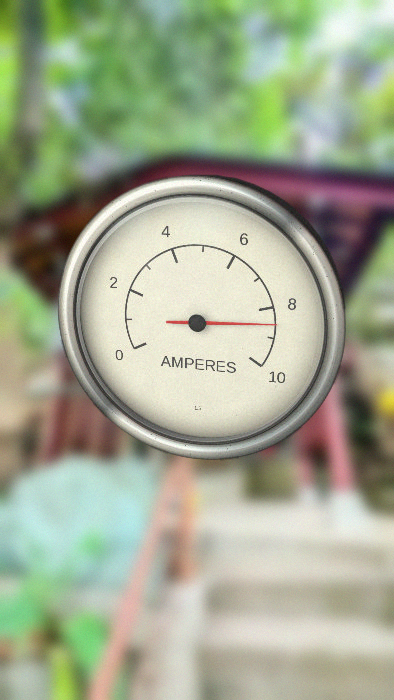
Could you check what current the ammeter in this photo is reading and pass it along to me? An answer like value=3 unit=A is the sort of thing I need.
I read value=8.5 unit=A
